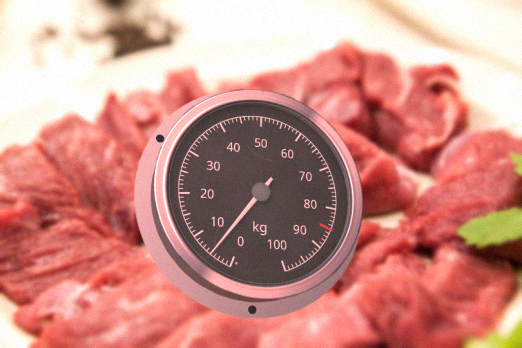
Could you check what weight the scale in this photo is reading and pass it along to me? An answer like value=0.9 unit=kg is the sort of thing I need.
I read value=5 unit=kg
